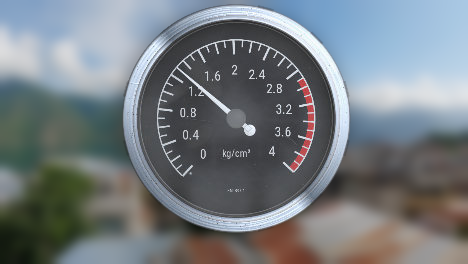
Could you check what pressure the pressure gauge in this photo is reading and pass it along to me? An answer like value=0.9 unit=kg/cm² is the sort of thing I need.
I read value=1.3 unit=kg/cm²
